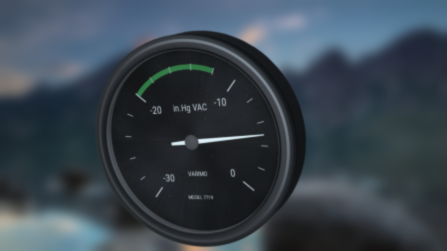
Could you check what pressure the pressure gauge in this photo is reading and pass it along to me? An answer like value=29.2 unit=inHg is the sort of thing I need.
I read value=-5 unit=inHg
